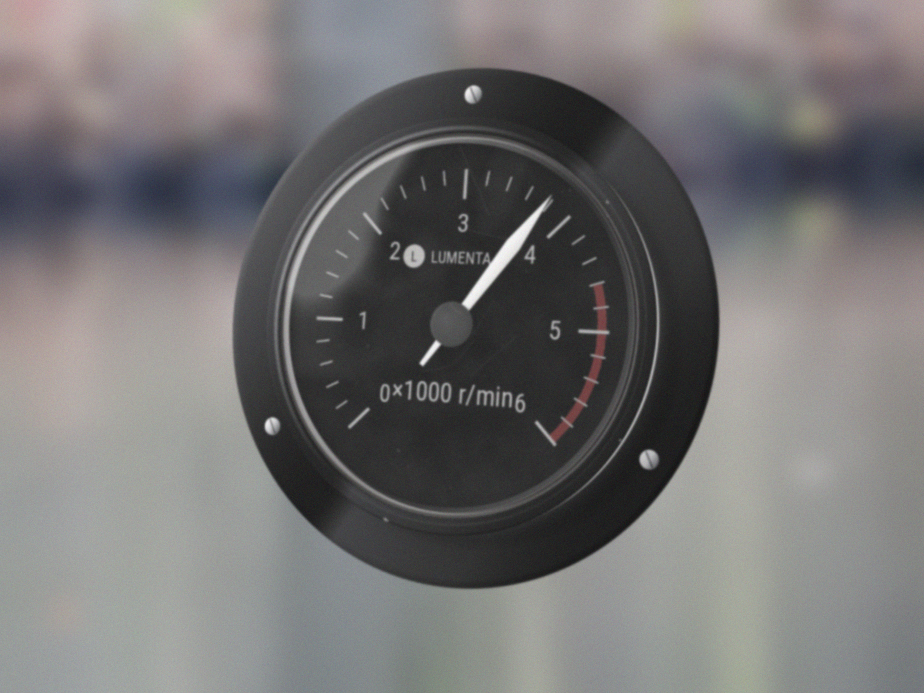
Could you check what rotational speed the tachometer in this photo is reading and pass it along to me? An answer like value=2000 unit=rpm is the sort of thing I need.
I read value=3800 unit=rpm
